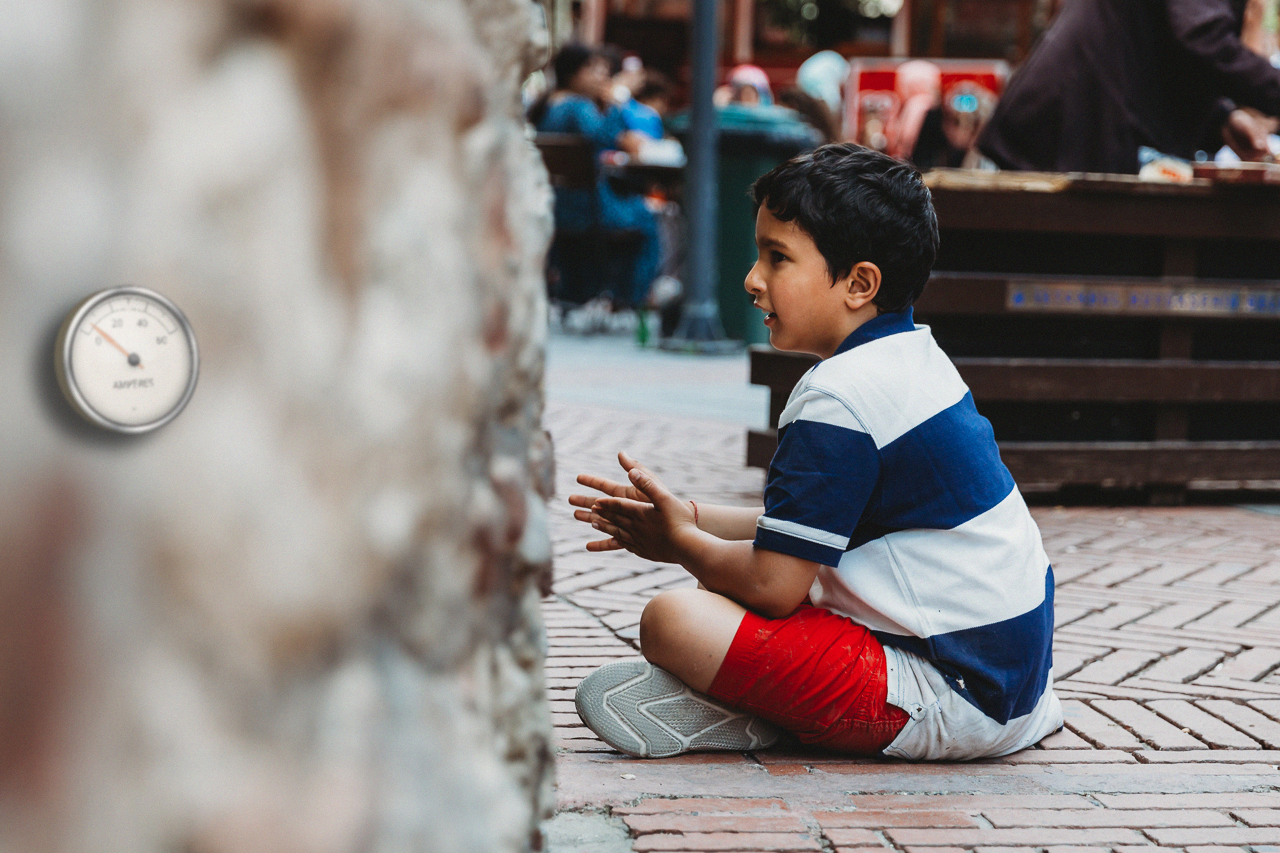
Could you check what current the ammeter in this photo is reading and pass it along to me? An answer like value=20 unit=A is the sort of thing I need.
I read value=5 unit=A
